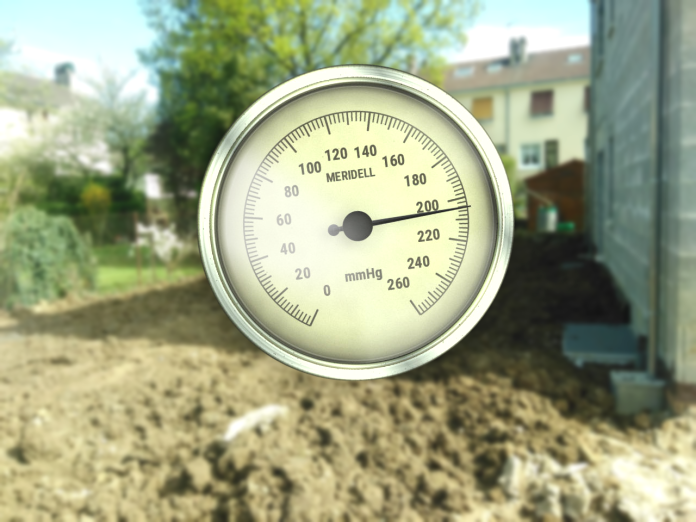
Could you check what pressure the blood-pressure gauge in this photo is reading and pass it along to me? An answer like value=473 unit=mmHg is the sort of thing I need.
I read value=204 unit=mmHg
